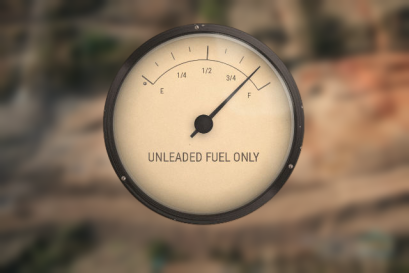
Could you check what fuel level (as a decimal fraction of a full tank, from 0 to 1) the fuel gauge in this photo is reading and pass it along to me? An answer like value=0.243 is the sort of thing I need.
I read value=0.875
